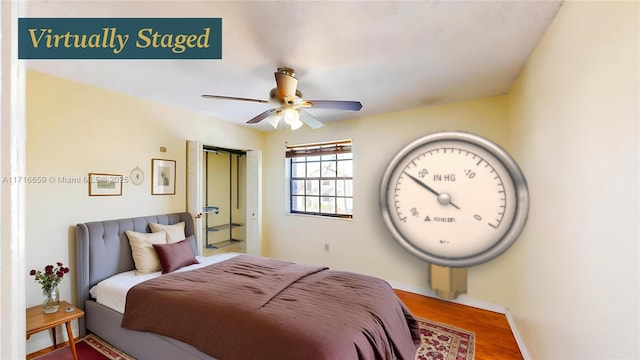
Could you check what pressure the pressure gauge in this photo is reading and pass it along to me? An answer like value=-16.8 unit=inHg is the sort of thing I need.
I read value=-22 unit=inHg
